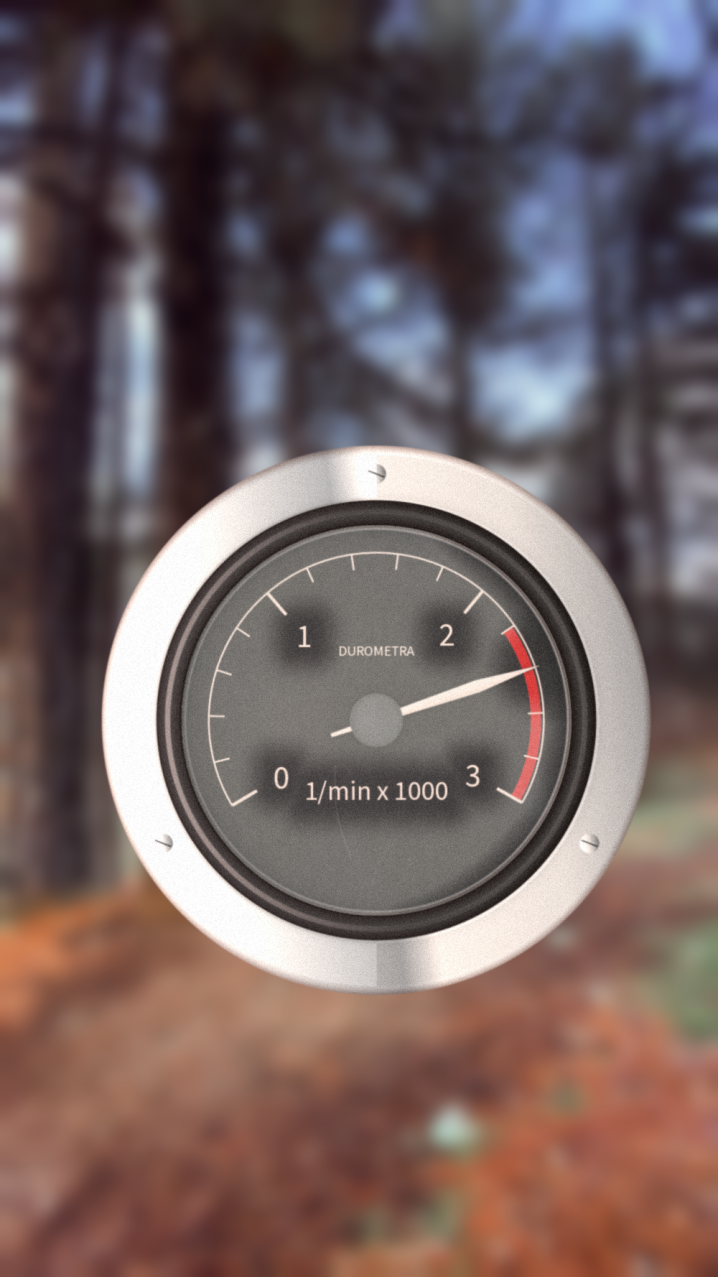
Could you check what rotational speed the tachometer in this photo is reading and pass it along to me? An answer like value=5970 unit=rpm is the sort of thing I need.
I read value=2400 unit=rpm
